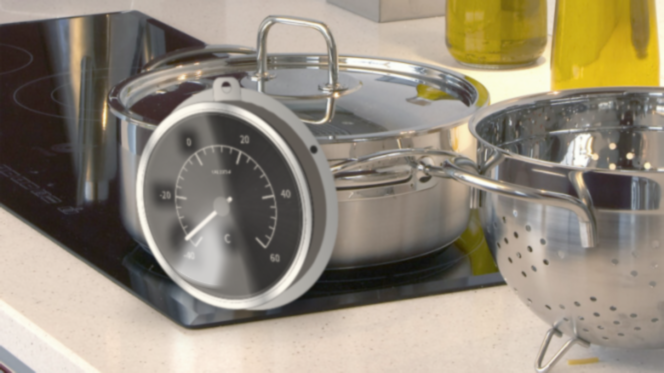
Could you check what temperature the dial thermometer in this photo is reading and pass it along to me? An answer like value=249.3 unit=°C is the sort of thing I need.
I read value=-36 unit=°C
